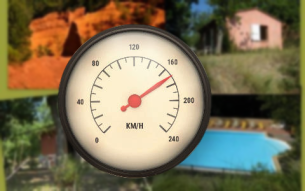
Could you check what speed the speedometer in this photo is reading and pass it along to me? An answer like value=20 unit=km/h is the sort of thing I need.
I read value=170 unit=km/h
